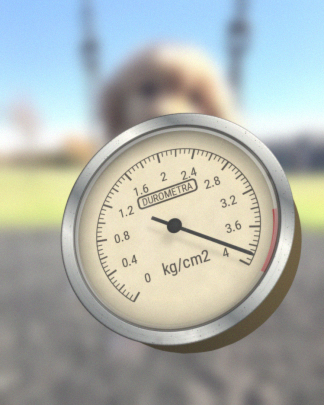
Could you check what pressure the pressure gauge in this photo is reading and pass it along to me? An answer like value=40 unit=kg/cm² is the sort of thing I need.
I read value=3.9 unit=kg/cm²
